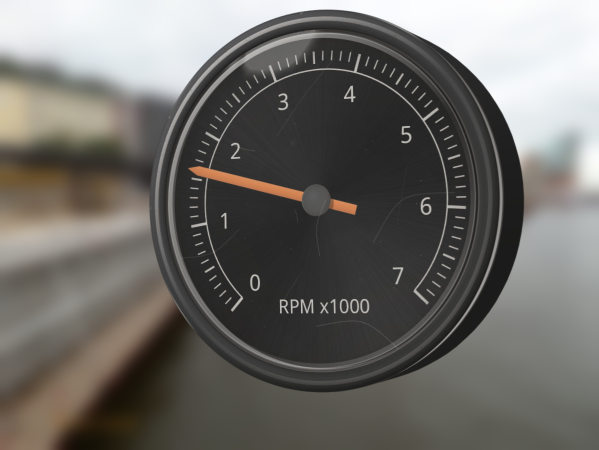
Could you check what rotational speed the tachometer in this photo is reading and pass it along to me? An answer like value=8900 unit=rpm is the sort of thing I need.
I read value=1600 unit=rpm
